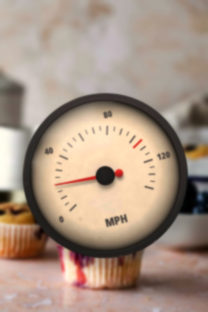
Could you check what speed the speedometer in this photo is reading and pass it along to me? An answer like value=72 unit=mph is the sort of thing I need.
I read value=20 unit=mph
